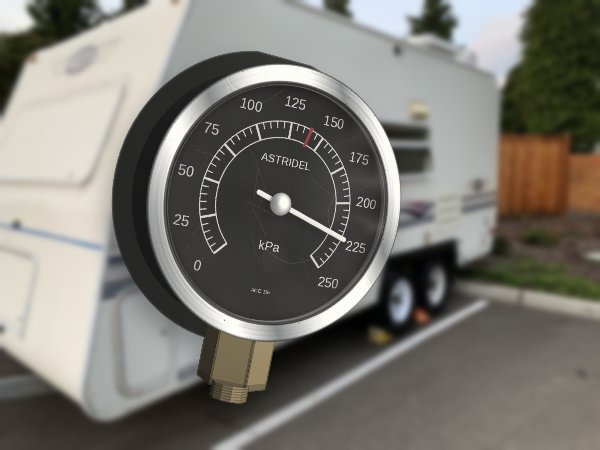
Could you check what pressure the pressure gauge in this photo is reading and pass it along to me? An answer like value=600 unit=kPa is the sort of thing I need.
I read value=225 unit=kPa
